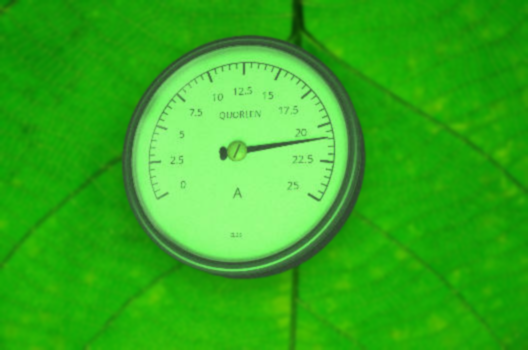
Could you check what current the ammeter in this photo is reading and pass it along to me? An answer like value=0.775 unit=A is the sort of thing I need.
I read value=21 unit=A
